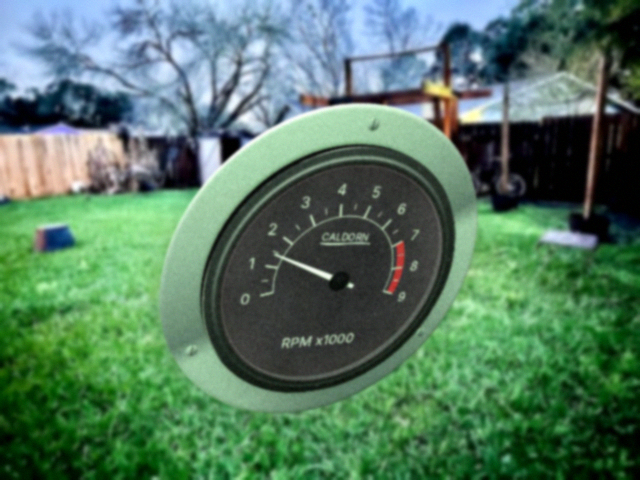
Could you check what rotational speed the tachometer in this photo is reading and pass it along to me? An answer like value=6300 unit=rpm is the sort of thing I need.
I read value=1500 unit=rpm
